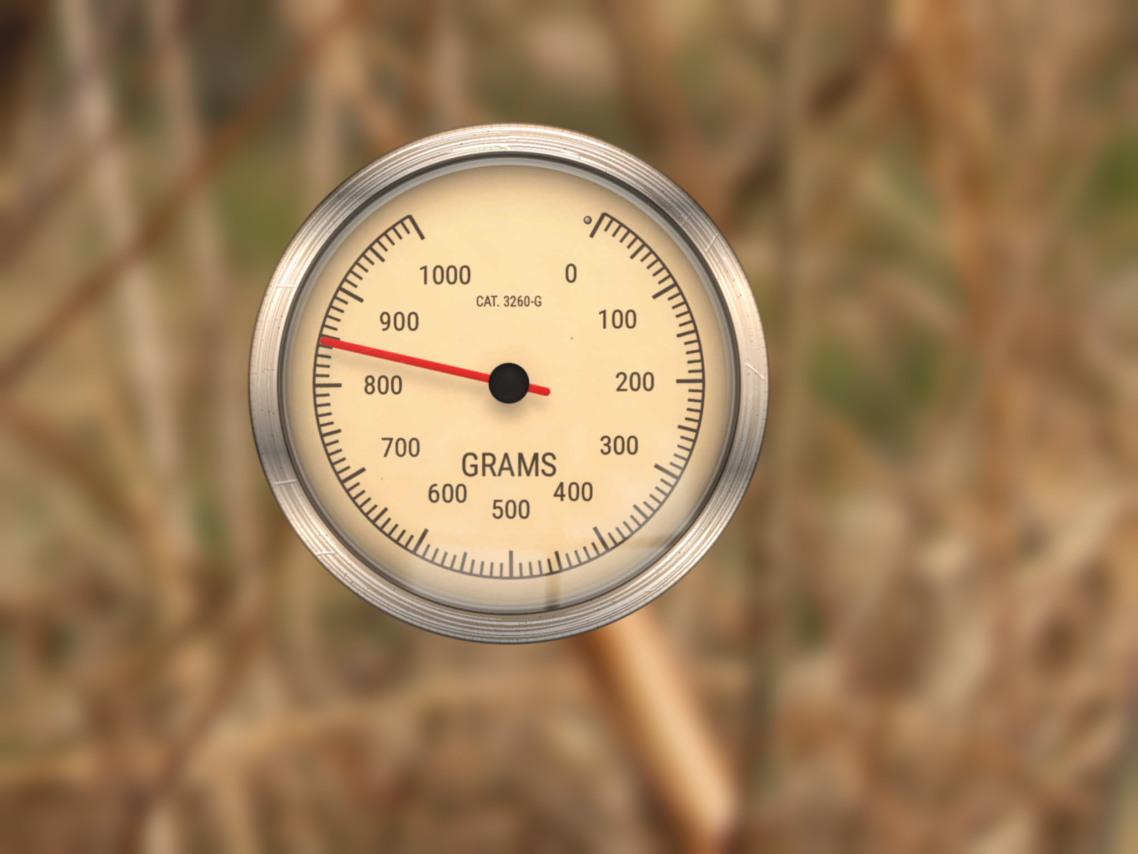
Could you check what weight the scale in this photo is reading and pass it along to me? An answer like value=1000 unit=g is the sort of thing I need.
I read value=845 unit=g
